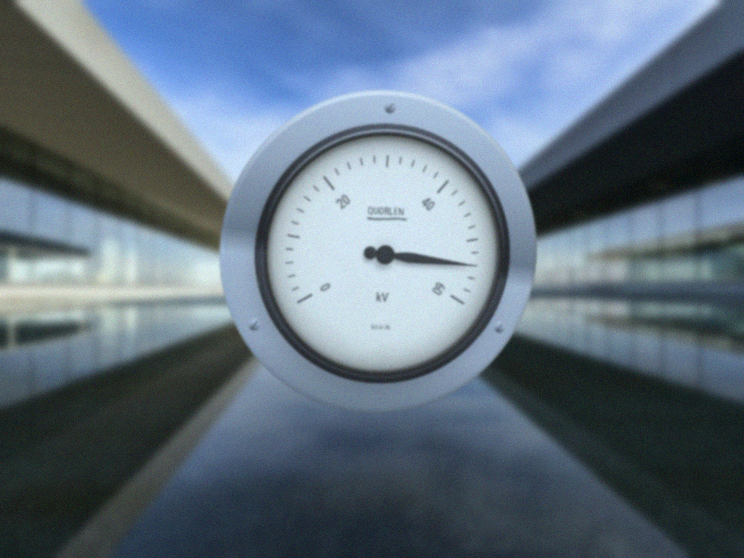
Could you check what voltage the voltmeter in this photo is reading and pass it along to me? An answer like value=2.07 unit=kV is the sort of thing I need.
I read value=54 unit=kV
